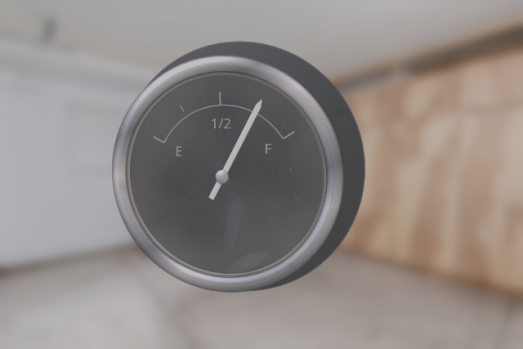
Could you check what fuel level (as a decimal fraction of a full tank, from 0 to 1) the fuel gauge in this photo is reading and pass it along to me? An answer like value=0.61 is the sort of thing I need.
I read value=0.75
